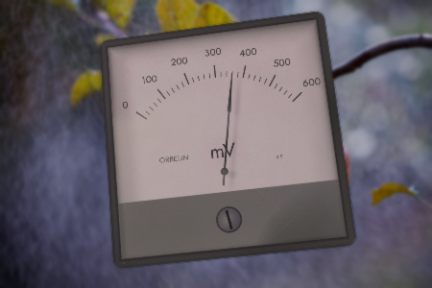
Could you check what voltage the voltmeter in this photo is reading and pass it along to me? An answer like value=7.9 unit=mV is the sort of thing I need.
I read value=360 unit=mV
